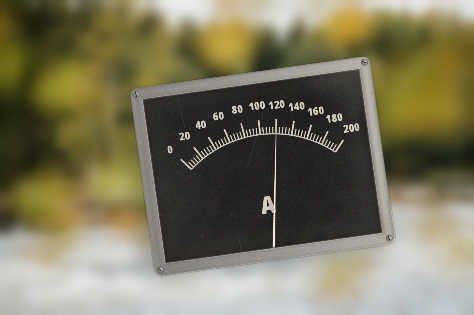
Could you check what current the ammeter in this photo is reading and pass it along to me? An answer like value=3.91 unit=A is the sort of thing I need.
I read value=120 unit=A
